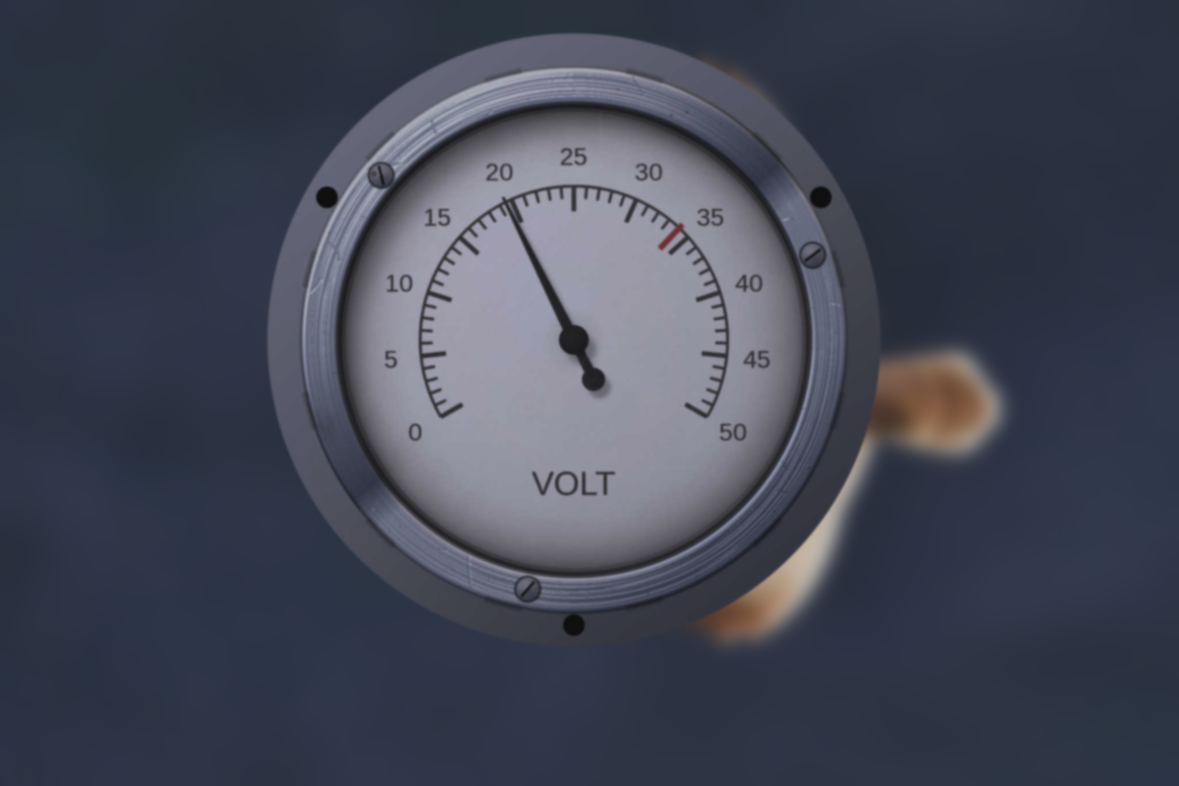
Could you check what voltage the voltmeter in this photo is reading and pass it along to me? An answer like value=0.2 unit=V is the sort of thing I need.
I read value=19.5 unit=V
